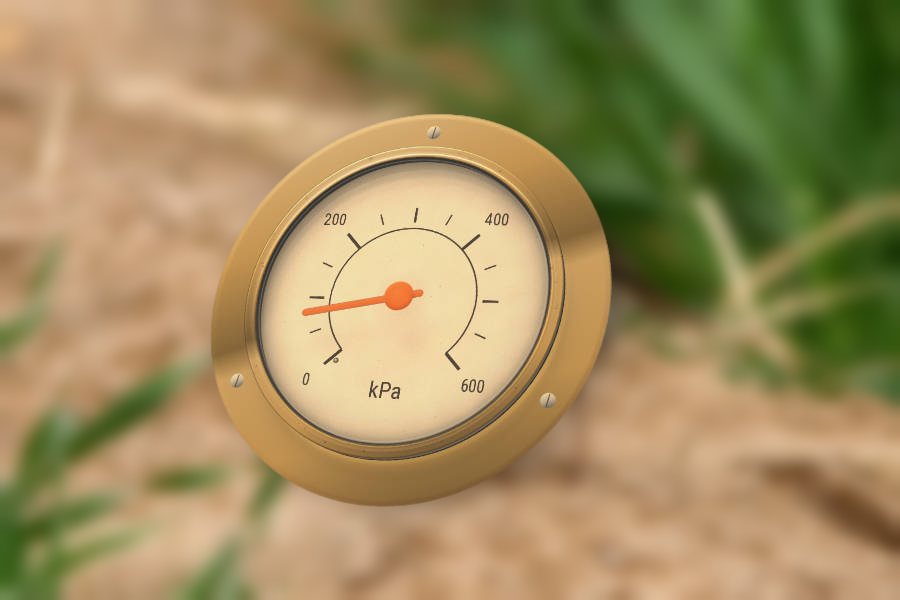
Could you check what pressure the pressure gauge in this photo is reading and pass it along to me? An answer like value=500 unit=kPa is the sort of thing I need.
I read value=75 unit=kPa
